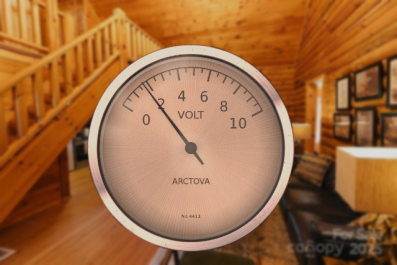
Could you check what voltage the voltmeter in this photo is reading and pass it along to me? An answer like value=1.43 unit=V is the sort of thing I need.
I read value=1.75 unit=V
